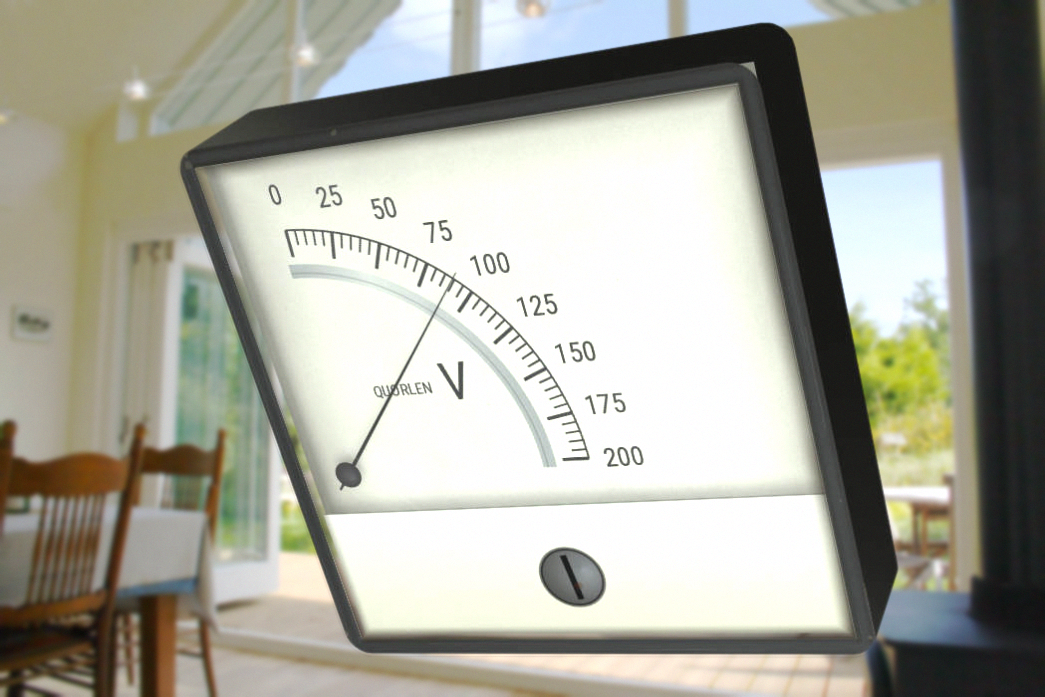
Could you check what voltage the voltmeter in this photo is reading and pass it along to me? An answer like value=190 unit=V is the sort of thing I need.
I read value=90 unit=V
